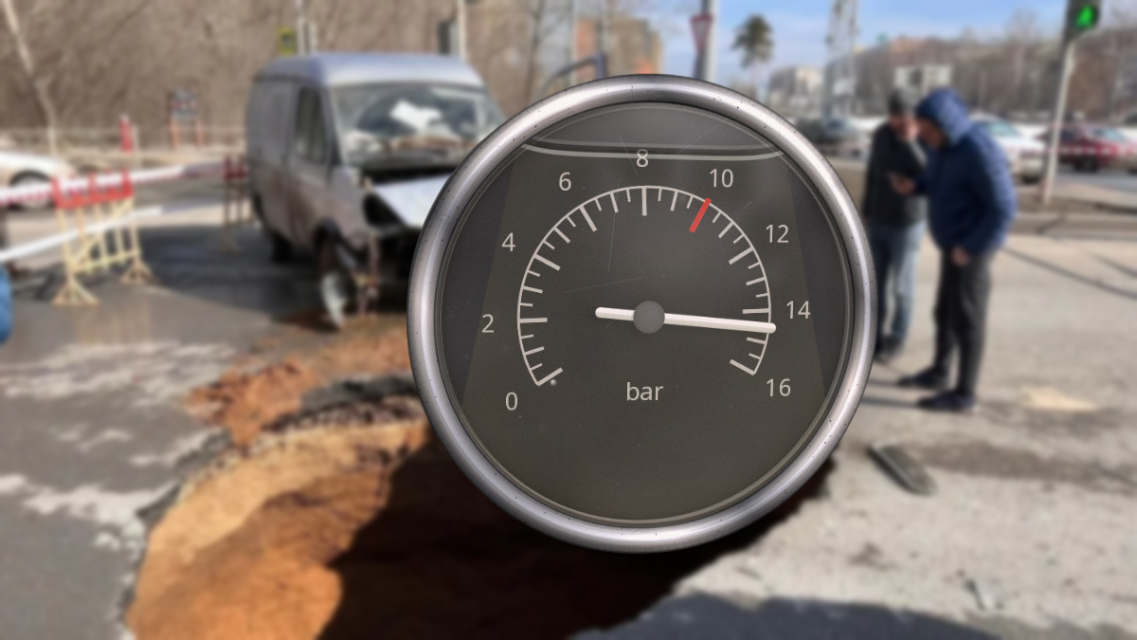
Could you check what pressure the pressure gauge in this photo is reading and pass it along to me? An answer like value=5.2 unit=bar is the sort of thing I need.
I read value=14.5 unit=bar
